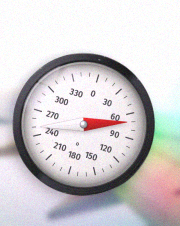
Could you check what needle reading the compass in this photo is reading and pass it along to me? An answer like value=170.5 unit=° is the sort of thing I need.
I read value=70 unit=°
